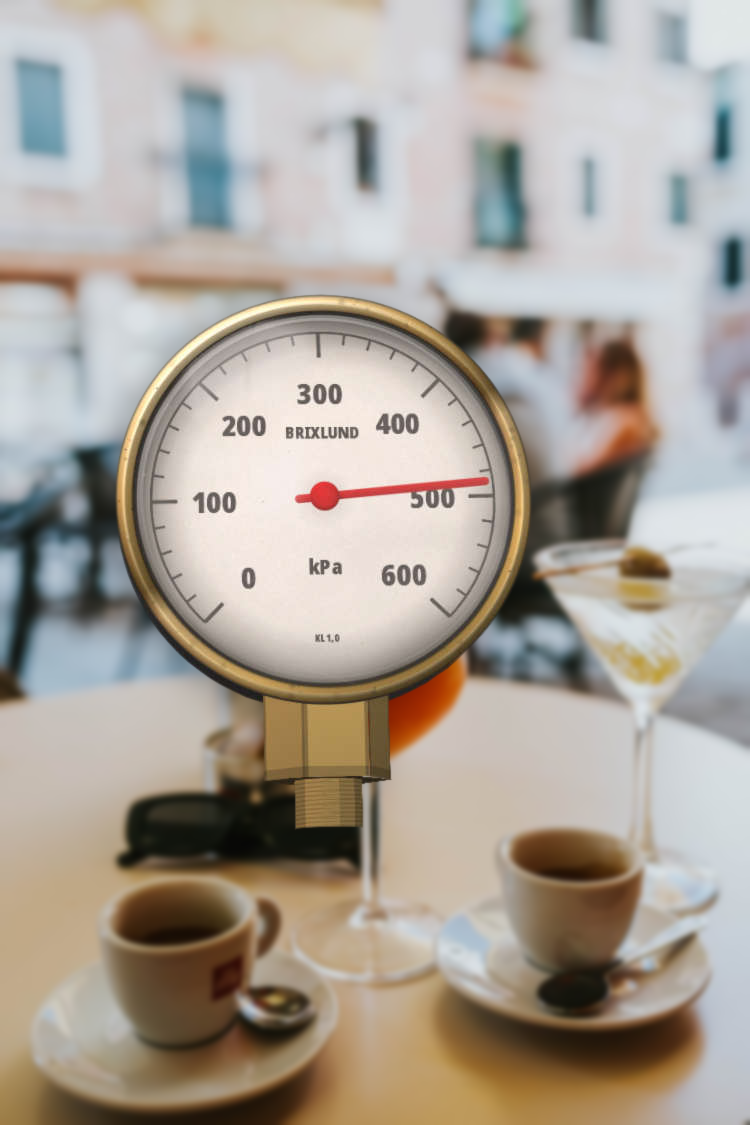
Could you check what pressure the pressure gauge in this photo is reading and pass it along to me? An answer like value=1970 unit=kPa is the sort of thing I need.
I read value=490 unit=kPa
